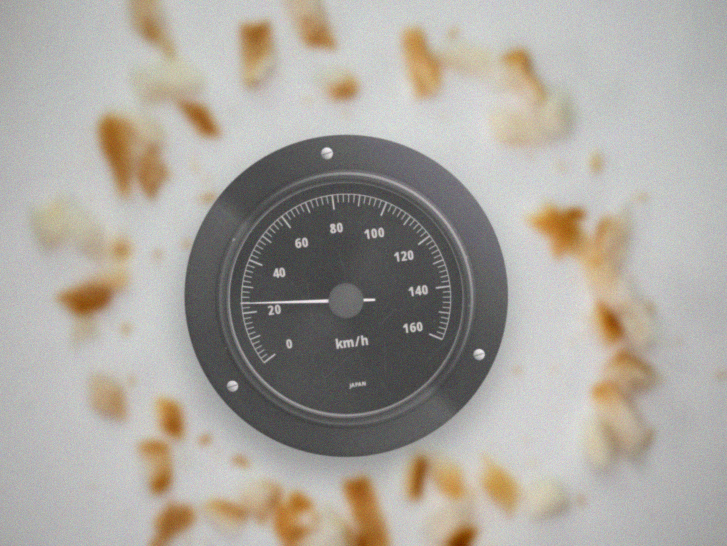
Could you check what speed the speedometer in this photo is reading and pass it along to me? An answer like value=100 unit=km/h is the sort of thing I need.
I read value=24 unit=km/h
